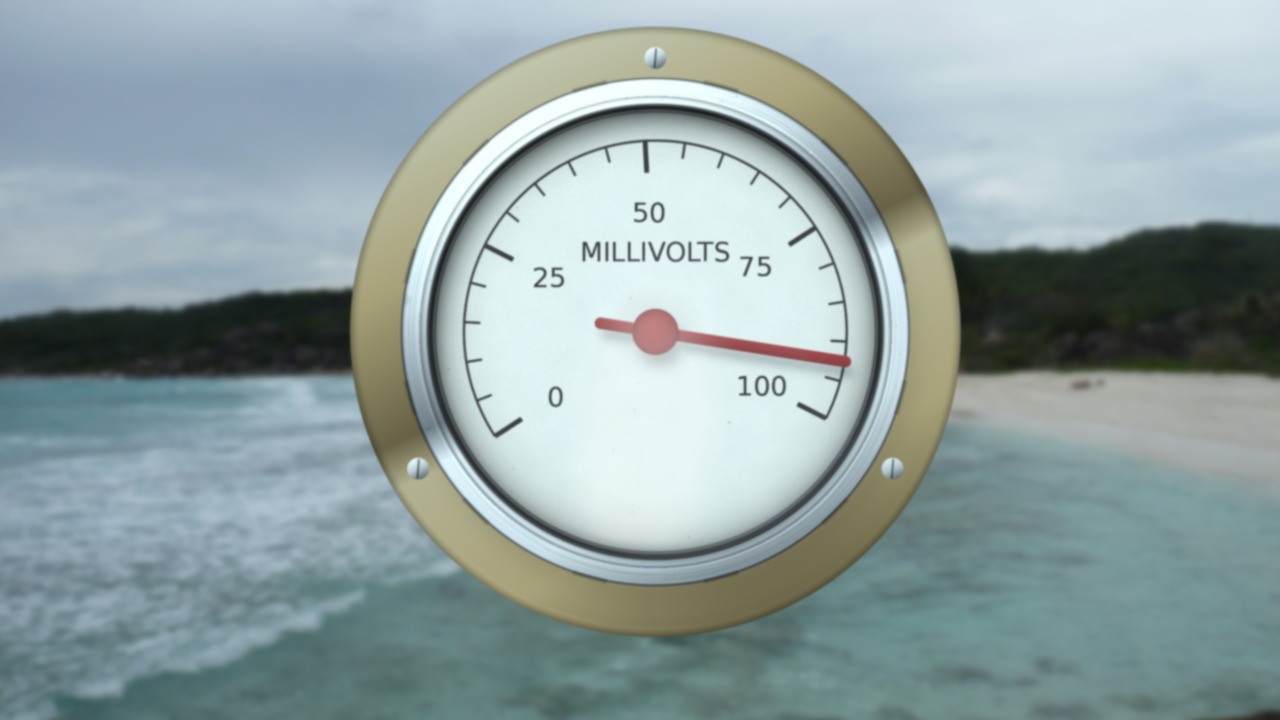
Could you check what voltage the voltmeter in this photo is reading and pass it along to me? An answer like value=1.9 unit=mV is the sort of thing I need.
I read value=92.5 unit=mV
